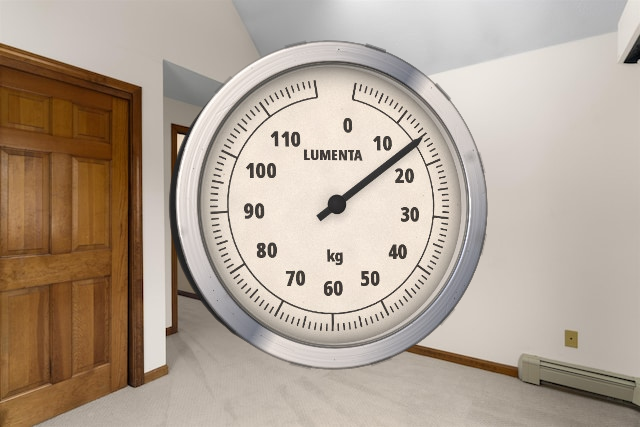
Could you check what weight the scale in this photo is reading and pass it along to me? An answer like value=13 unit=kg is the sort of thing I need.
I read value=15 unit=kg
